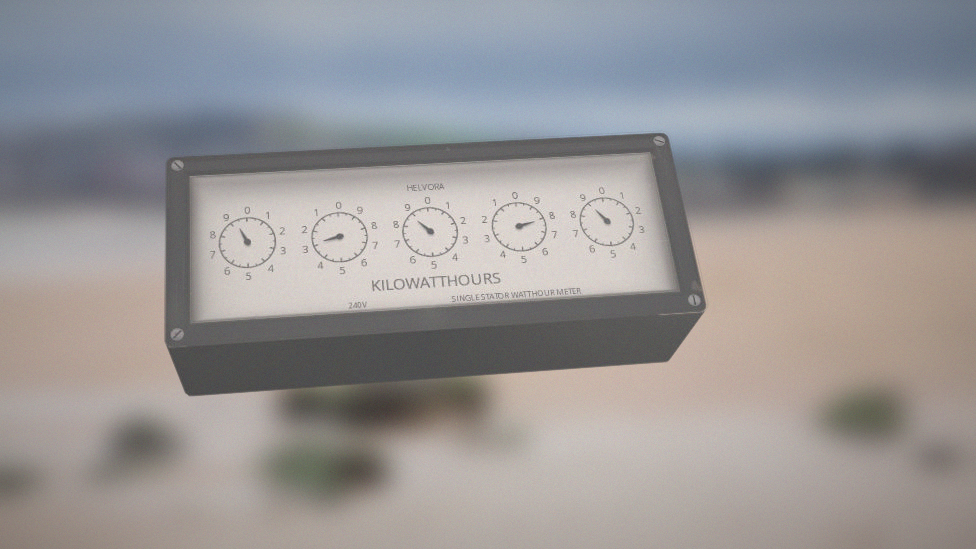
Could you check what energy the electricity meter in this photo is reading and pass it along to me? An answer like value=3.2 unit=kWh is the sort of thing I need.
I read value=92879 unit=kWh
